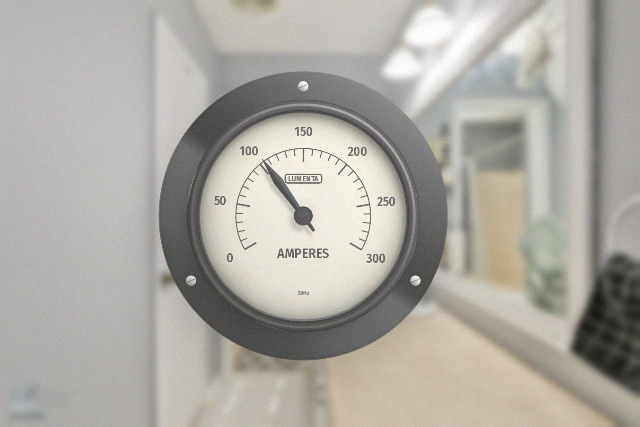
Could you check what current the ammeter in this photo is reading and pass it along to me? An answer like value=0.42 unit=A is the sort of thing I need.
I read value=105 unit=A
